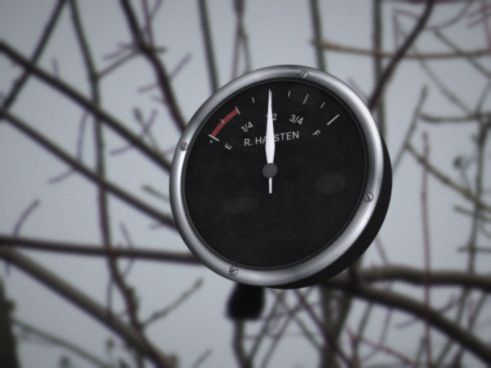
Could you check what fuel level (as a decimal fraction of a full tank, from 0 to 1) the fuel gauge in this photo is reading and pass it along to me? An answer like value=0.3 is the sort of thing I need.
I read value=0.5
